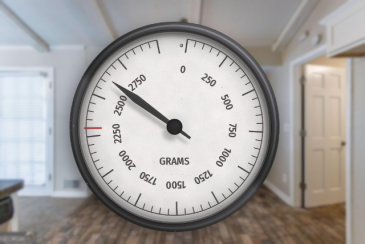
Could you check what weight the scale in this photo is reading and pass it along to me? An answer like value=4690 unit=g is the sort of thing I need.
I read value=2625 unit=g
